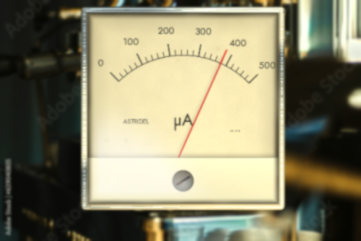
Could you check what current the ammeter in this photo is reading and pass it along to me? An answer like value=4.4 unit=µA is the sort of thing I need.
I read value=380 unit=µA
